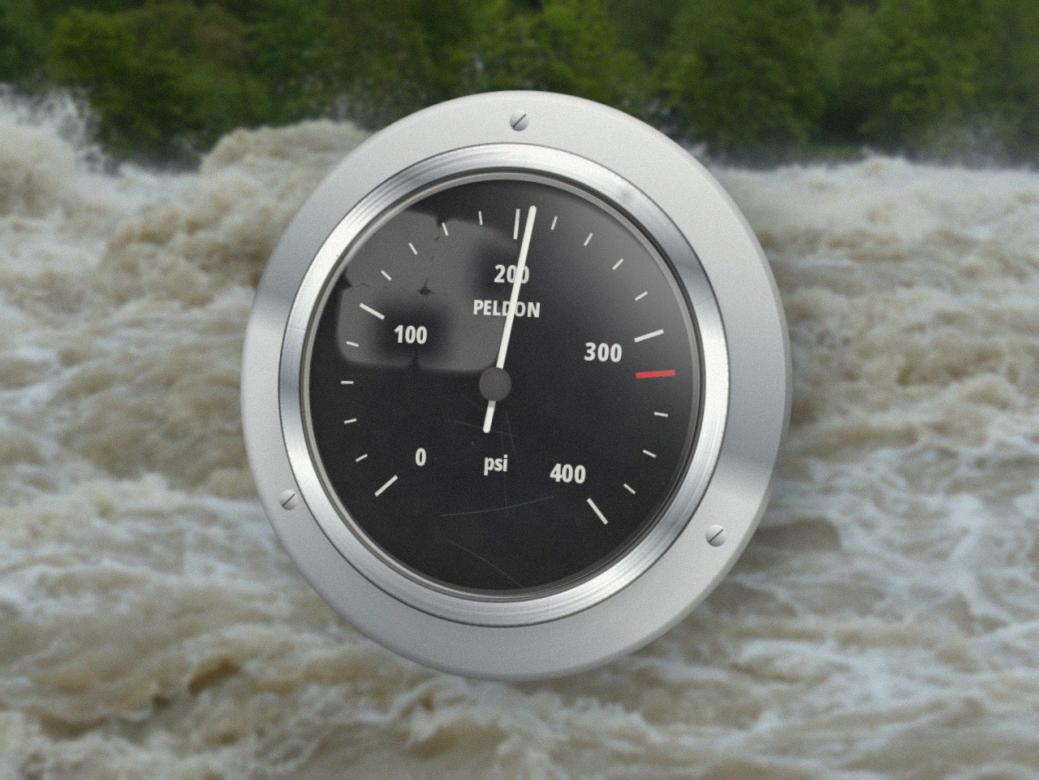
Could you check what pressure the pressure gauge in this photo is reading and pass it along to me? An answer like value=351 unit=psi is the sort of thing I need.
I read value=210 unit=psi
